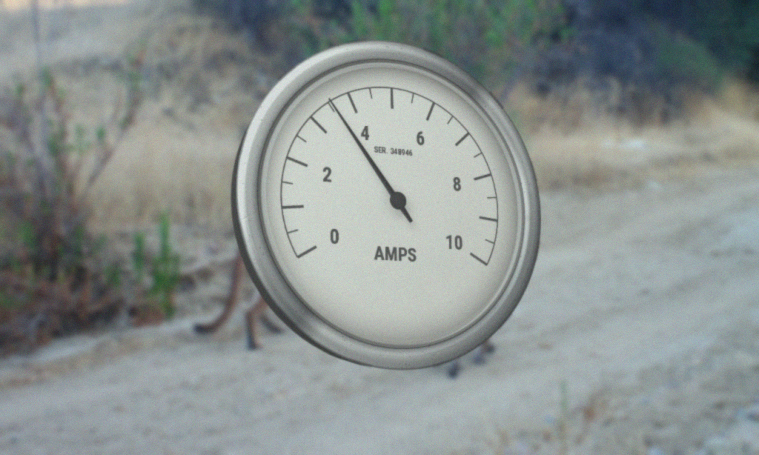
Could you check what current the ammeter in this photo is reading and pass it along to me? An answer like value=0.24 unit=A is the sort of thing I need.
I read value=3.5 unit=A
